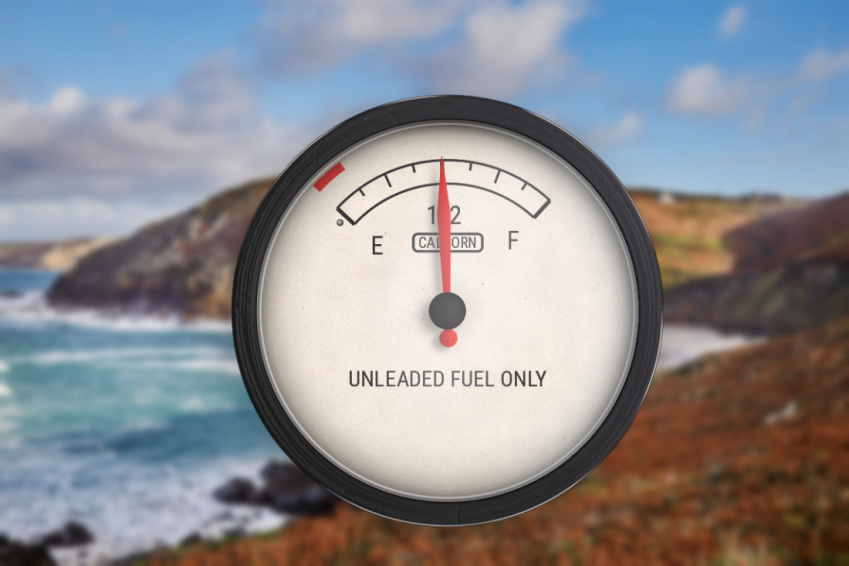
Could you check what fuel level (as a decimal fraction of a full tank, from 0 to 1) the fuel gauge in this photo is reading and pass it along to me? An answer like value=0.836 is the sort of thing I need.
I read value=0.5
